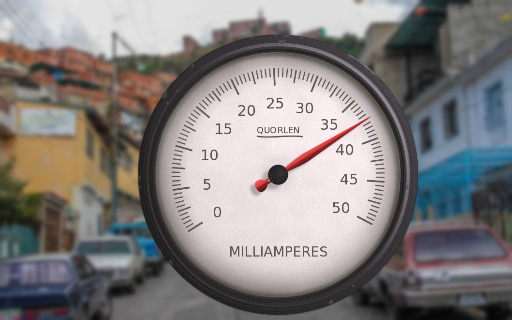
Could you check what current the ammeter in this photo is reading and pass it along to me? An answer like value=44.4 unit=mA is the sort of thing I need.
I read value=37.5 unit=mA
